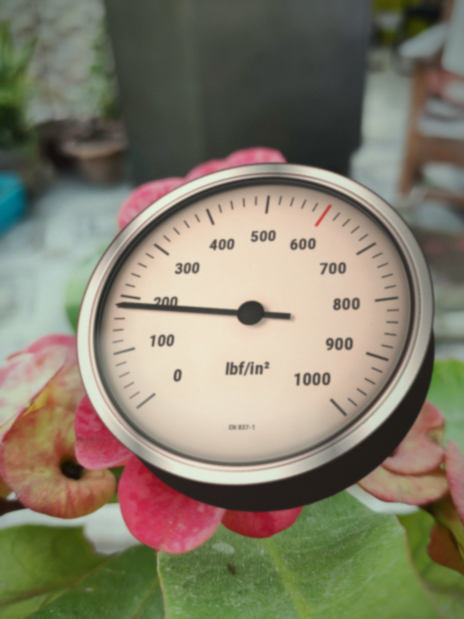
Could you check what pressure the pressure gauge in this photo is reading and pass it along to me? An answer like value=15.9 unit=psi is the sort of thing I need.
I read value=180 unit=psi
